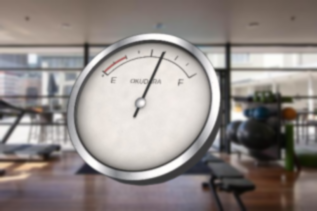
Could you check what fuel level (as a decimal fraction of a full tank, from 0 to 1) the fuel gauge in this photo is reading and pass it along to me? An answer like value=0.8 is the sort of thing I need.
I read value=0.625
